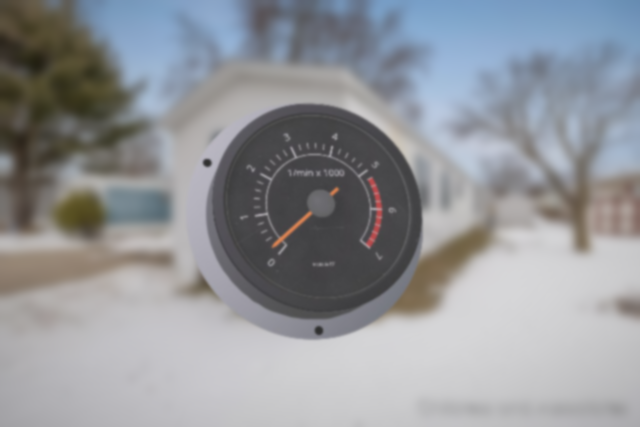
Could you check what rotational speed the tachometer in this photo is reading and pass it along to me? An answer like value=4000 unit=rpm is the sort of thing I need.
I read value=200 unit=rpm
